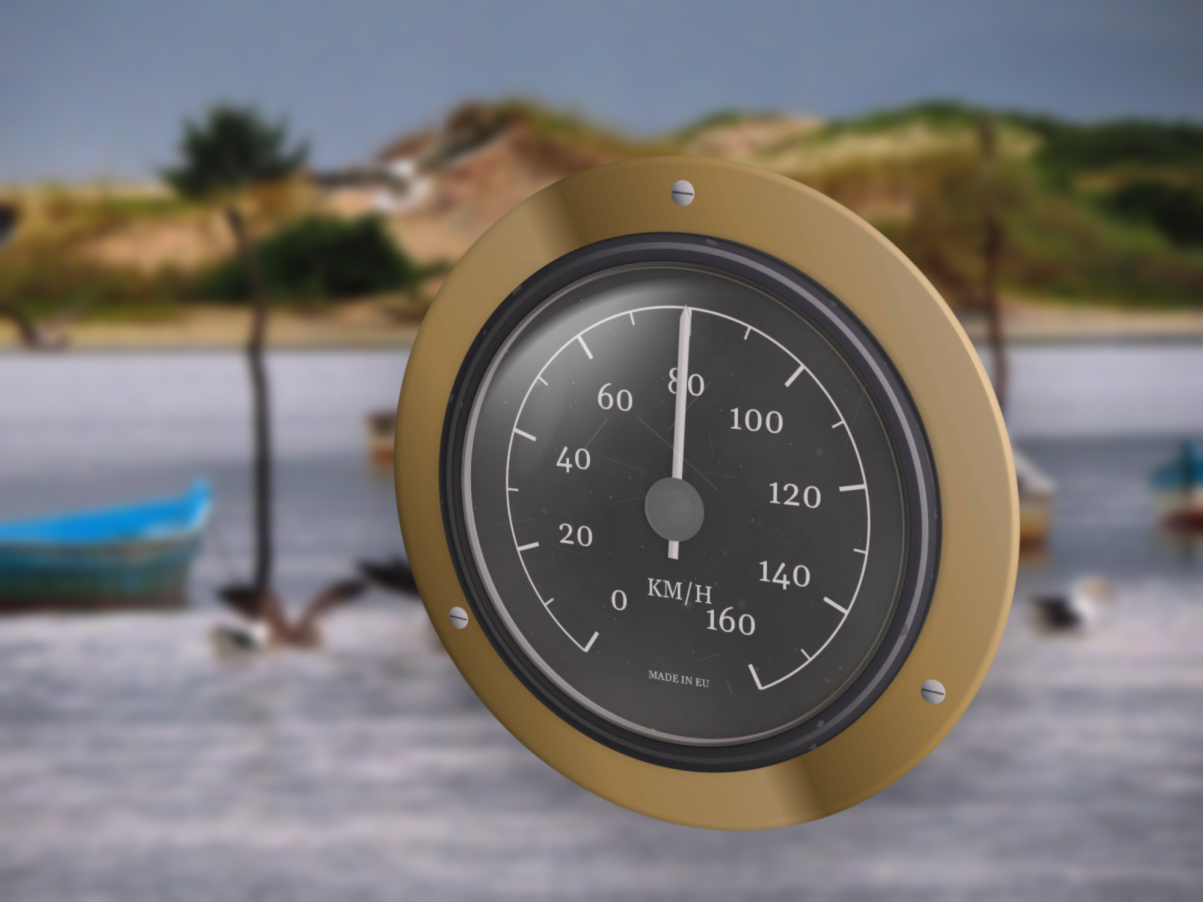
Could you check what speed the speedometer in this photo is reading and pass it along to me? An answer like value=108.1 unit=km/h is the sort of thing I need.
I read value=80 unit=km/h
